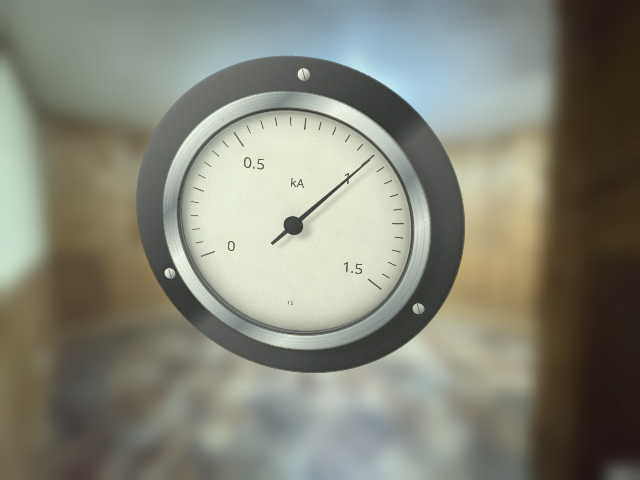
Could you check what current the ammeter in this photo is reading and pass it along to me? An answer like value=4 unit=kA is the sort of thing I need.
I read value=1 unit=kA
